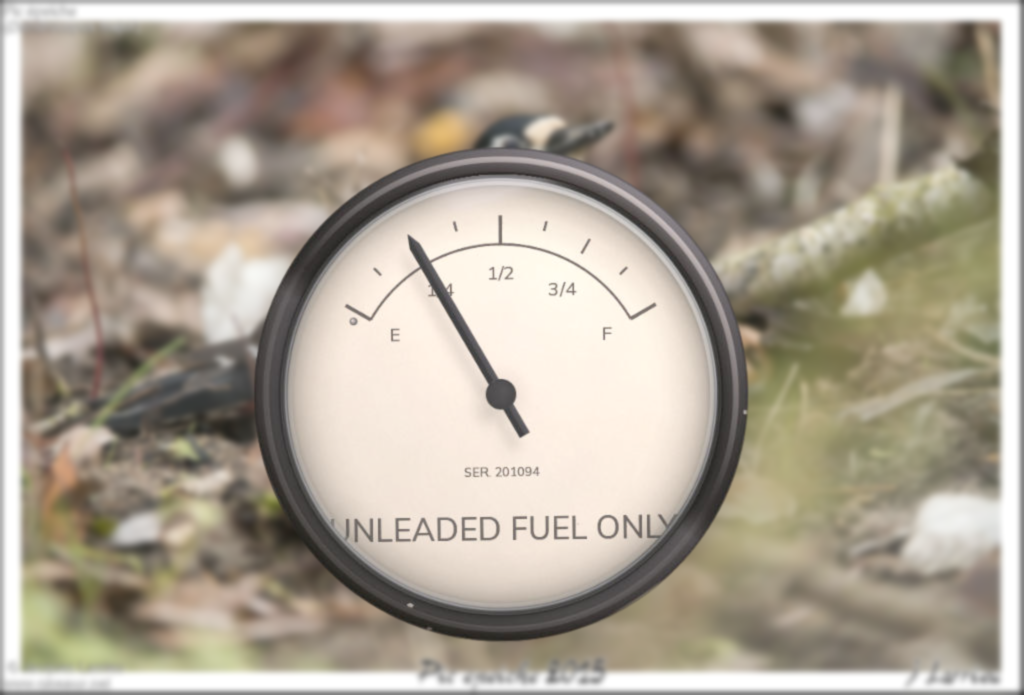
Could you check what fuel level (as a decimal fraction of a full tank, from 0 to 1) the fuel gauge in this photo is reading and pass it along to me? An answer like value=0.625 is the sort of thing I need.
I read value=0.25
